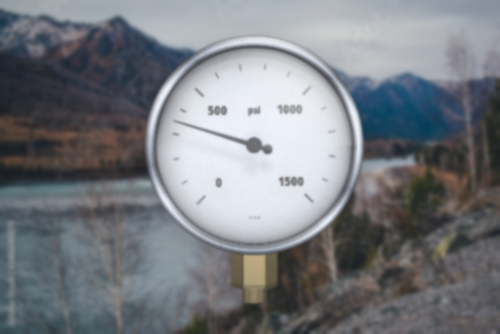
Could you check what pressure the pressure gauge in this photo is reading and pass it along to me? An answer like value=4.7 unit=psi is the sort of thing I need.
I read value=350 unit=psi
